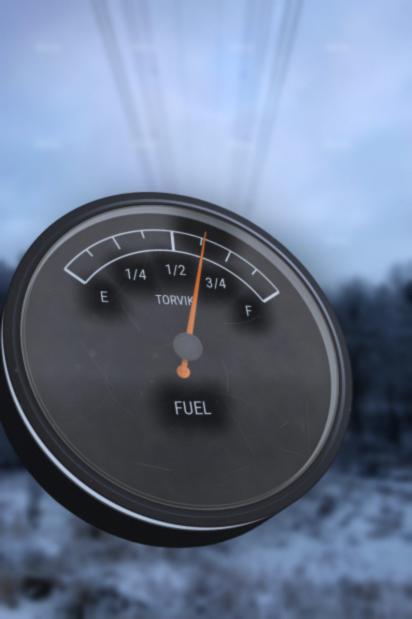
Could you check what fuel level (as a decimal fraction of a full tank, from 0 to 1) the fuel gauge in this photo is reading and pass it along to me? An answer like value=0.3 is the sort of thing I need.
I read value=0.625
